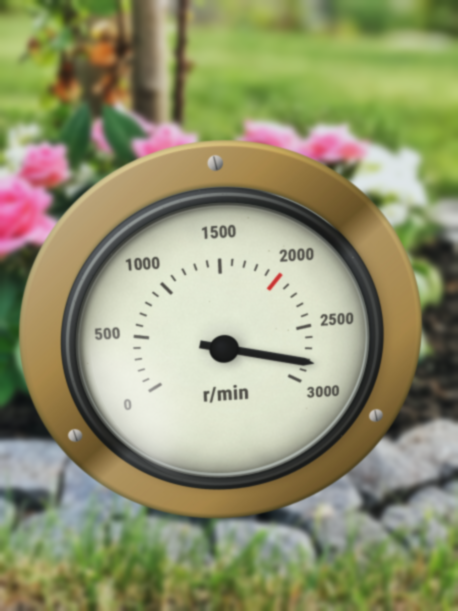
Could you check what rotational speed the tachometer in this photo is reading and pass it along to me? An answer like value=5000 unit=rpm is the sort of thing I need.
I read value=2800 unit=rpm
